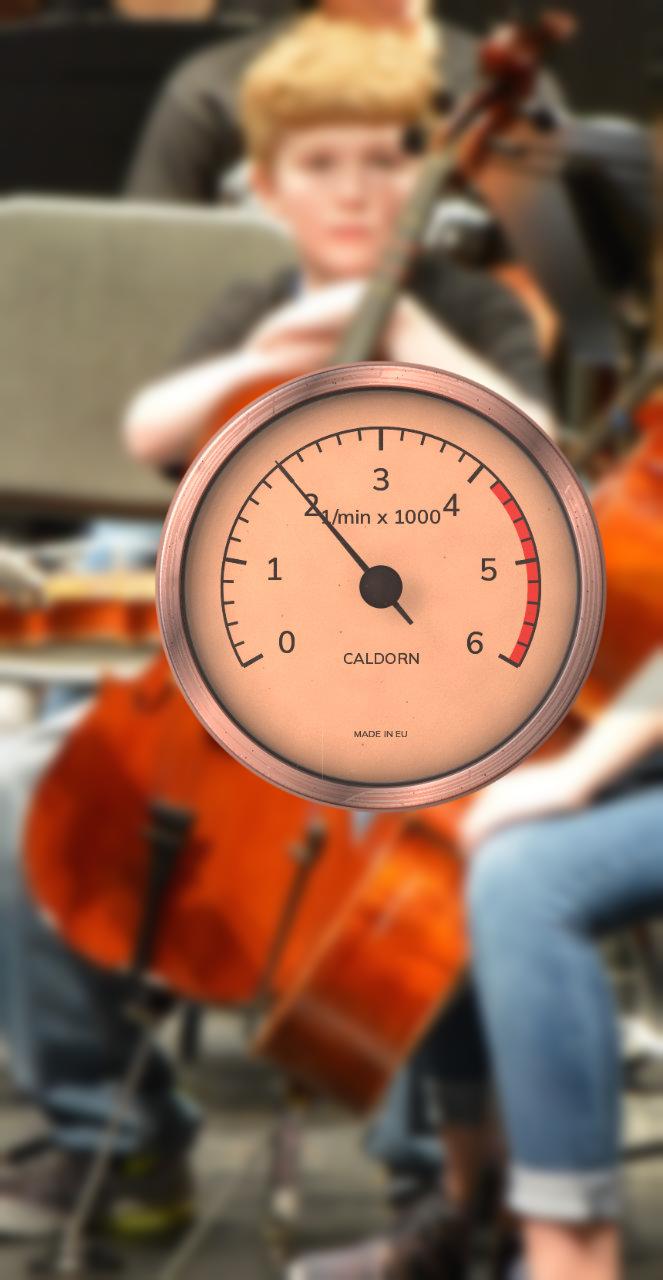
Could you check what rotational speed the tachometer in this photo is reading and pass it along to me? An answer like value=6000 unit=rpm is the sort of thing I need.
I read value=2000 unit=rpm
